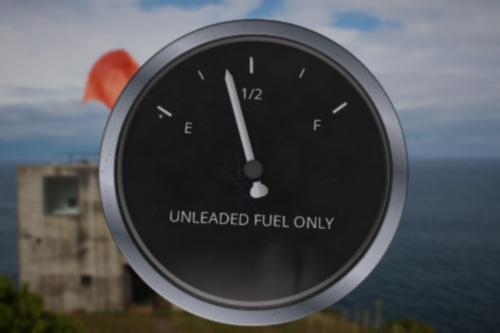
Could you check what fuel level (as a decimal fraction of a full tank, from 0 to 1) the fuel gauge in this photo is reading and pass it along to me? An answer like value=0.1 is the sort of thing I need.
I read value=0.375
